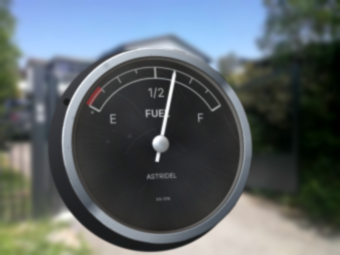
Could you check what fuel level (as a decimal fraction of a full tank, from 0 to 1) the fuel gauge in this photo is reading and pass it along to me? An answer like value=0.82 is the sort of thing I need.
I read value=0.625
